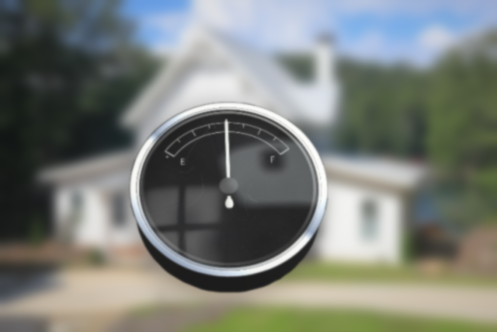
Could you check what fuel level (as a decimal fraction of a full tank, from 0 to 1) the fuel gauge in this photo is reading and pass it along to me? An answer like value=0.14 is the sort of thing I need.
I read value=0.5
